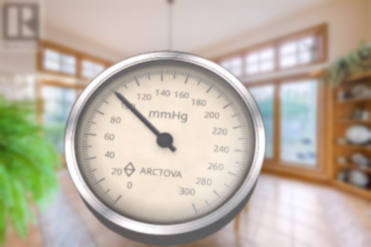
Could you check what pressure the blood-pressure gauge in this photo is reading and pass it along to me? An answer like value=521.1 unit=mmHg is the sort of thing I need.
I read value=100 unit=mmHg
